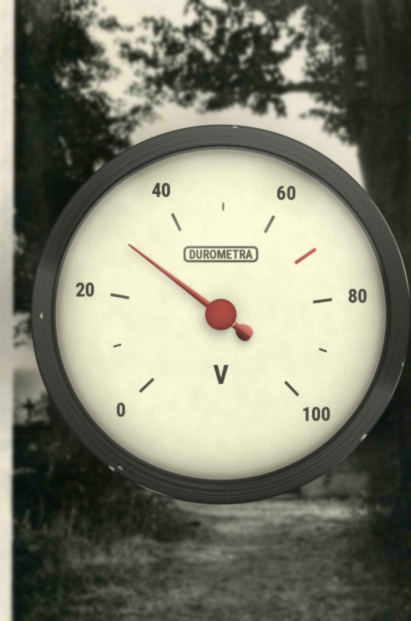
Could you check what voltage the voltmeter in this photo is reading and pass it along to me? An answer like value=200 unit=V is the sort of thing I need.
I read value=30 unit=V
